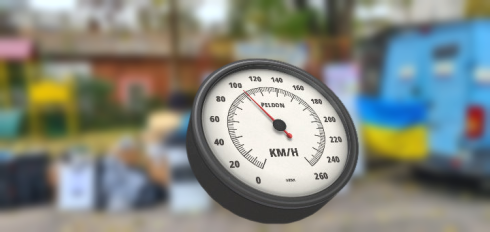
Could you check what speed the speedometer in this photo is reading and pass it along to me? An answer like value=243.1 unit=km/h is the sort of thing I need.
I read value=100 unit=km/h
